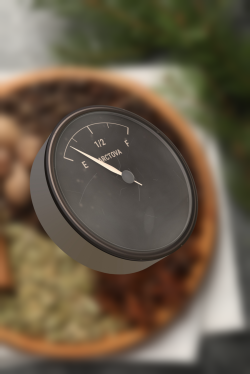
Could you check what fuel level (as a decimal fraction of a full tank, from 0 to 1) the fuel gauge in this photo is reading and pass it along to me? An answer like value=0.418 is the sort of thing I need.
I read value=0.125
